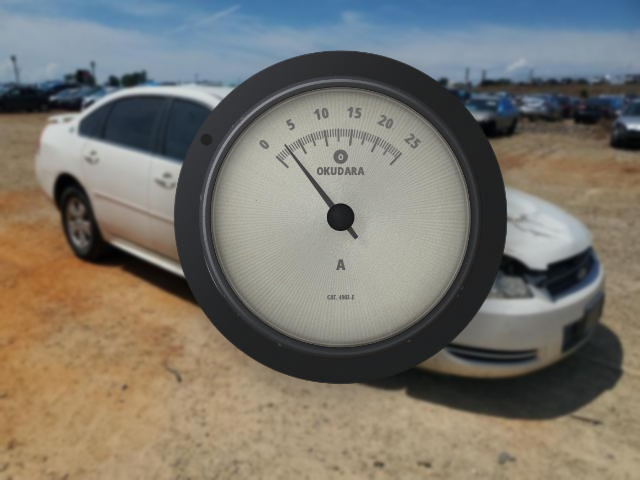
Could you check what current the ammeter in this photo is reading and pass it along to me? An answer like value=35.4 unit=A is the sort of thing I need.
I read value=2.5 unit=A
